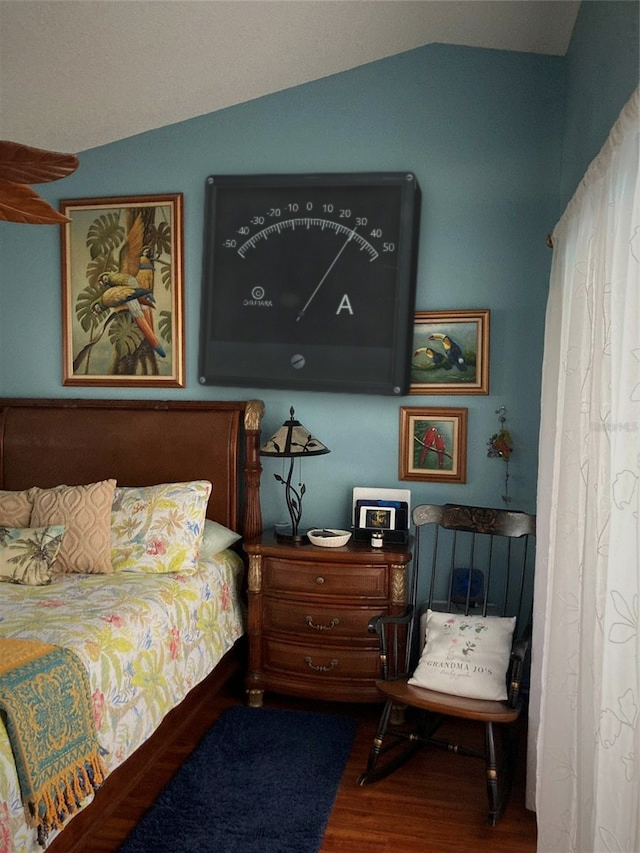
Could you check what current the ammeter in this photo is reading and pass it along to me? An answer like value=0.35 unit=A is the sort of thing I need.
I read value=30 unit=A
